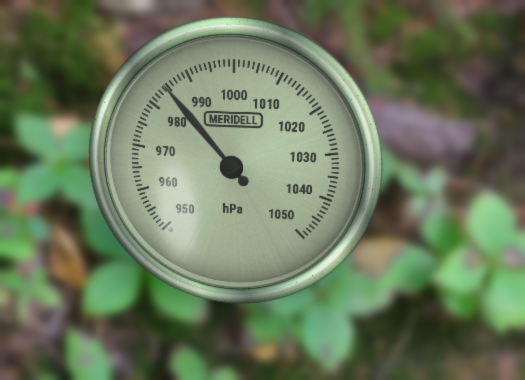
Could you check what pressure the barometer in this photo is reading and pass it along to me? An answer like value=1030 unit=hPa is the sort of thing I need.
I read value=985 unit=hPa
